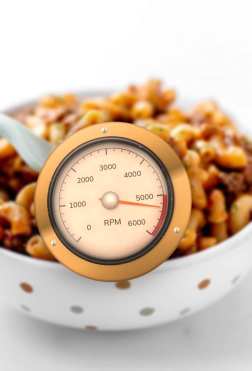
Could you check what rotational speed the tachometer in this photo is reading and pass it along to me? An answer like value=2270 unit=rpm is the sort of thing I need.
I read value=5300 unit=rpm
